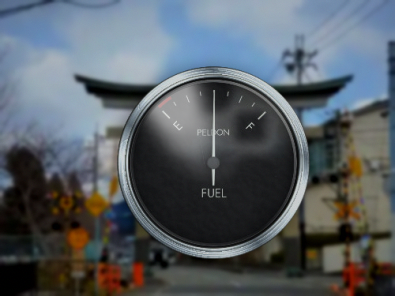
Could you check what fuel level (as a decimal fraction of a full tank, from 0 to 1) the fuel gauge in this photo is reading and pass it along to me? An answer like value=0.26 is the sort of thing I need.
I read value=0.5
